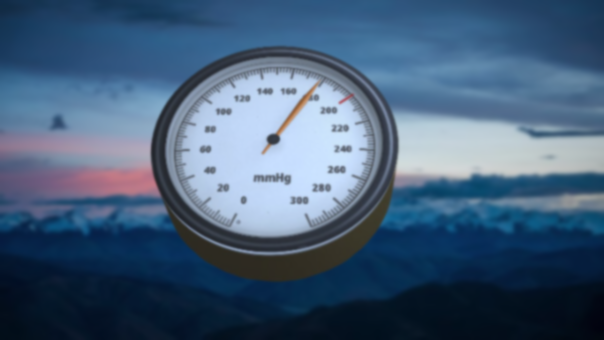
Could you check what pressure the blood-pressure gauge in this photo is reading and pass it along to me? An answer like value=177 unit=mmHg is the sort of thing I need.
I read value=180 unit=mmHg
